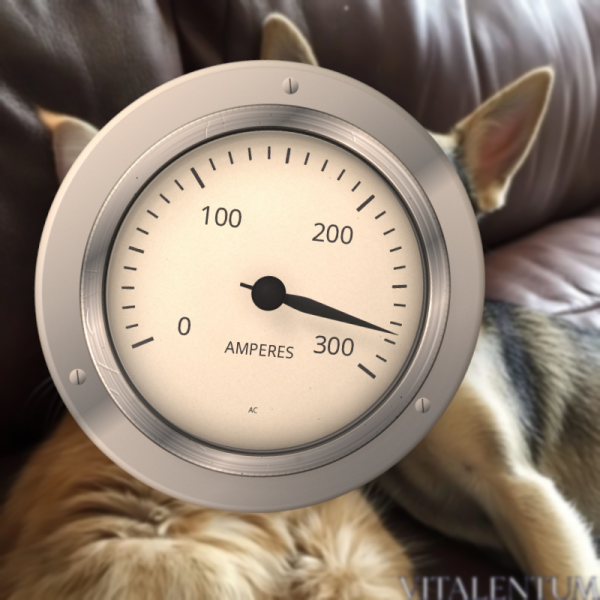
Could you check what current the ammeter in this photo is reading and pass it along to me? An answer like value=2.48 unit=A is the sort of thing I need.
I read value=275 unit=A
